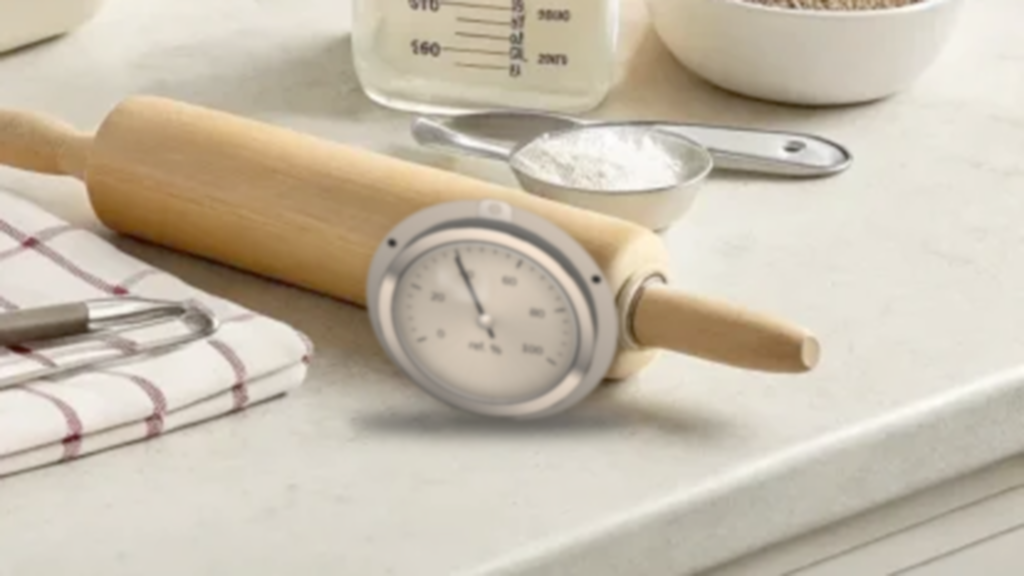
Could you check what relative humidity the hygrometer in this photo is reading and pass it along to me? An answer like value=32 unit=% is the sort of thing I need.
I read value=40 unit=%
